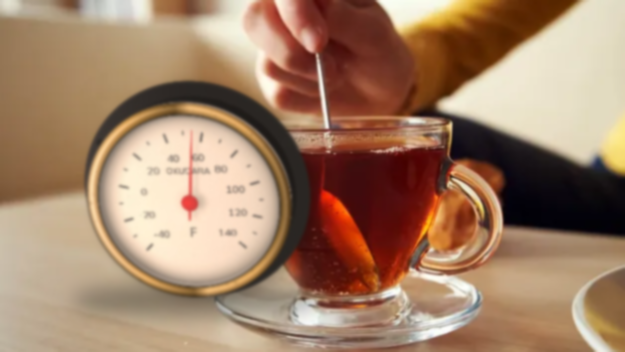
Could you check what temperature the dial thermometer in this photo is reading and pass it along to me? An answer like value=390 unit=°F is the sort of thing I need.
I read value=55 unit=°F
